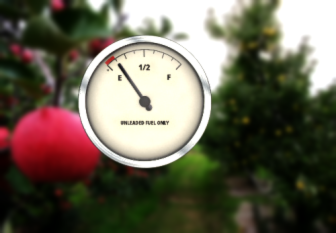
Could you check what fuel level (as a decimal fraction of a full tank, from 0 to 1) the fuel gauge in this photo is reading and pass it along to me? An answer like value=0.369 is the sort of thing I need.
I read value=0.125
